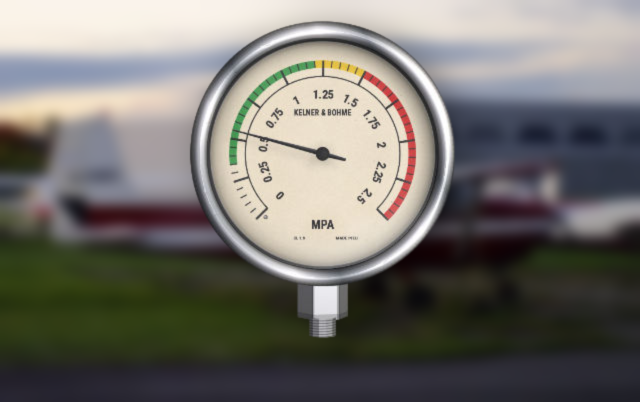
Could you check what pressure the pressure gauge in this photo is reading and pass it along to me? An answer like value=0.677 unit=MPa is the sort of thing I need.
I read value=0.55 unit=MPa
